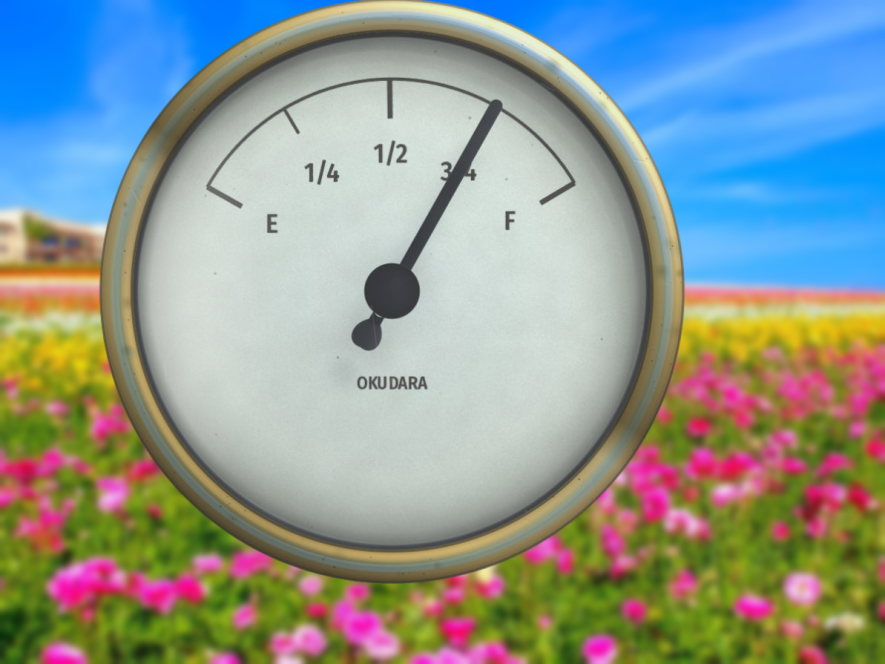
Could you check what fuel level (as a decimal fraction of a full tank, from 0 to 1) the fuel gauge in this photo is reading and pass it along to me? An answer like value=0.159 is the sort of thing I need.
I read value=0.75
